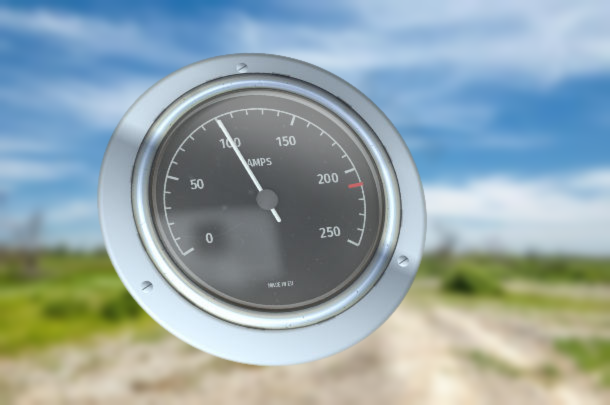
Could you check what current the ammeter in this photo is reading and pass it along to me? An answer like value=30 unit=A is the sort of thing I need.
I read value=100 unit=A
